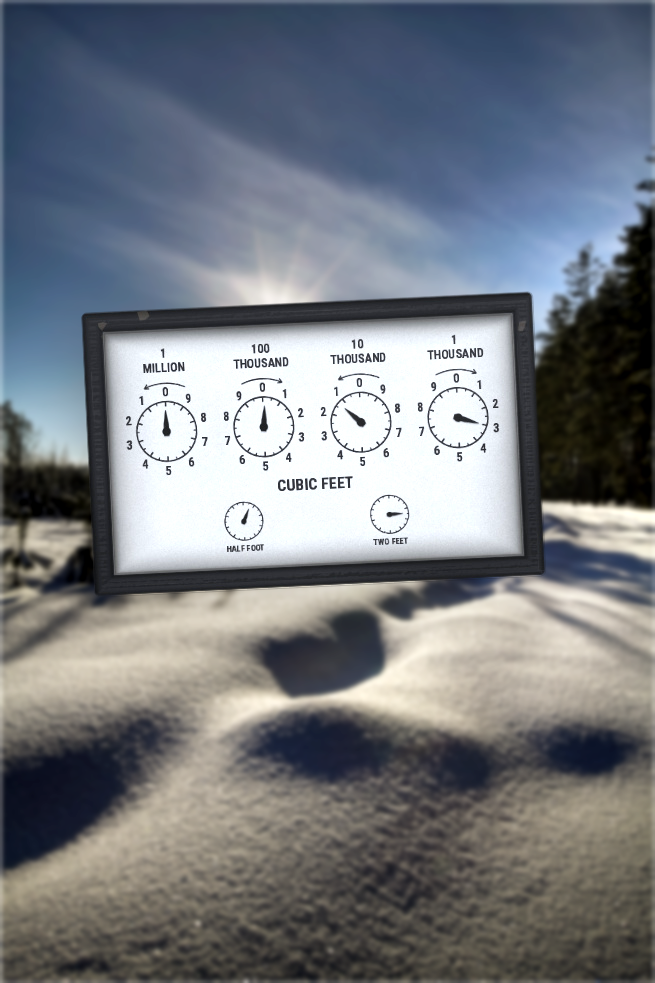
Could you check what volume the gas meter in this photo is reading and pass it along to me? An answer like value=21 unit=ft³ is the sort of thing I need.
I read value=1300 unit=ft³
